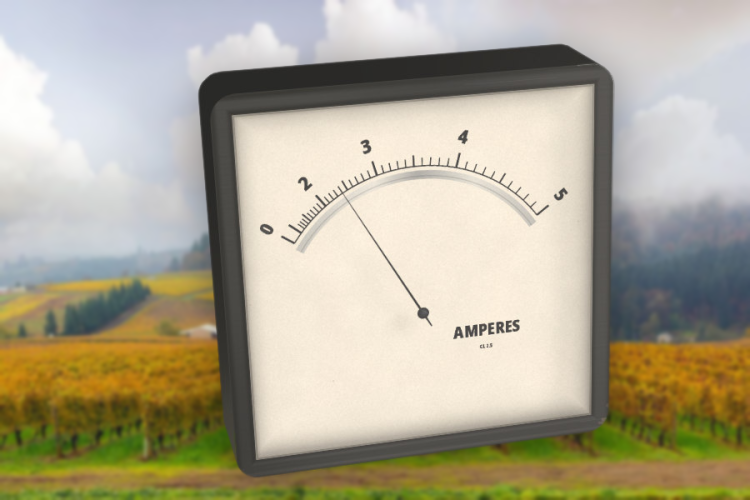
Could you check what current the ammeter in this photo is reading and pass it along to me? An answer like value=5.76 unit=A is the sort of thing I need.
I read value=2.4 unit=A
